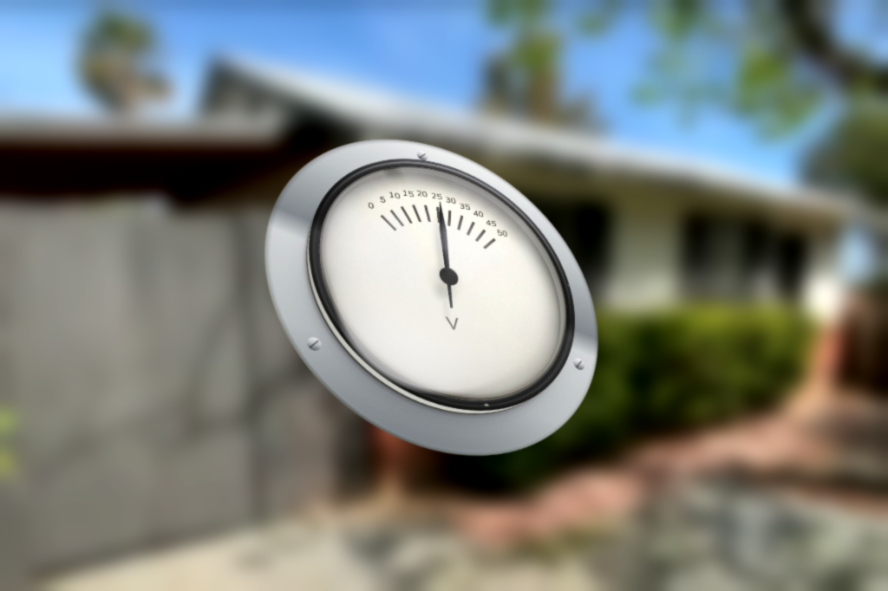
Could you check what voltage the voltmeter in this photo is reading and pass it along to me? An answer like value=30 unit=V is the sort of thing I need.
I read value=25 unit=V
